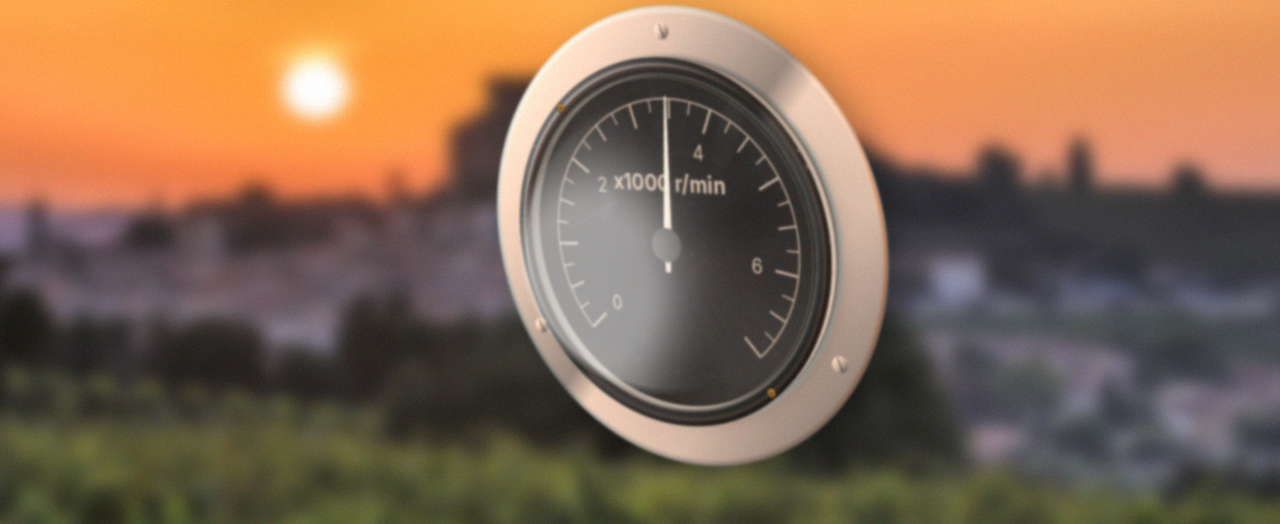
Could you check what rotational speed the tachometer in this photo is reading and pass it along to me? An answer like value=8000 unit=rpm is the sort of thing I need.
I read value=3500 unit=rpm
